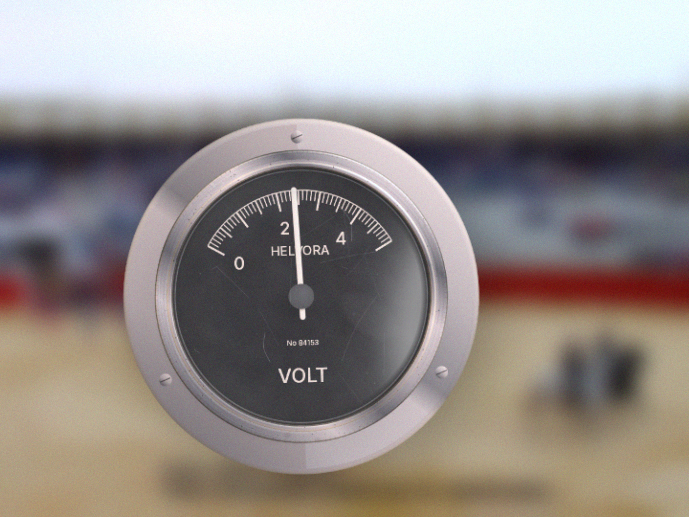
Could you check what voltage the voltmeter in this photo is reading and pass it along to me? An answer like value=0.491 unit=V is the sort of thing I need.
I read value=2.4 unit=V
